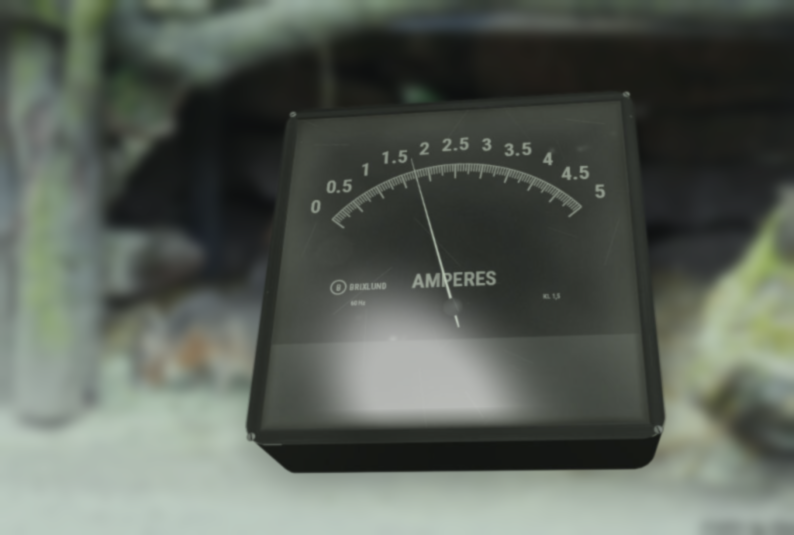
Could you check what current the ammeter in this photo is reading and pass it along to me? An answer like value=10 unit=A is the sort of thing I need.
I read value=1.75 unit=A
